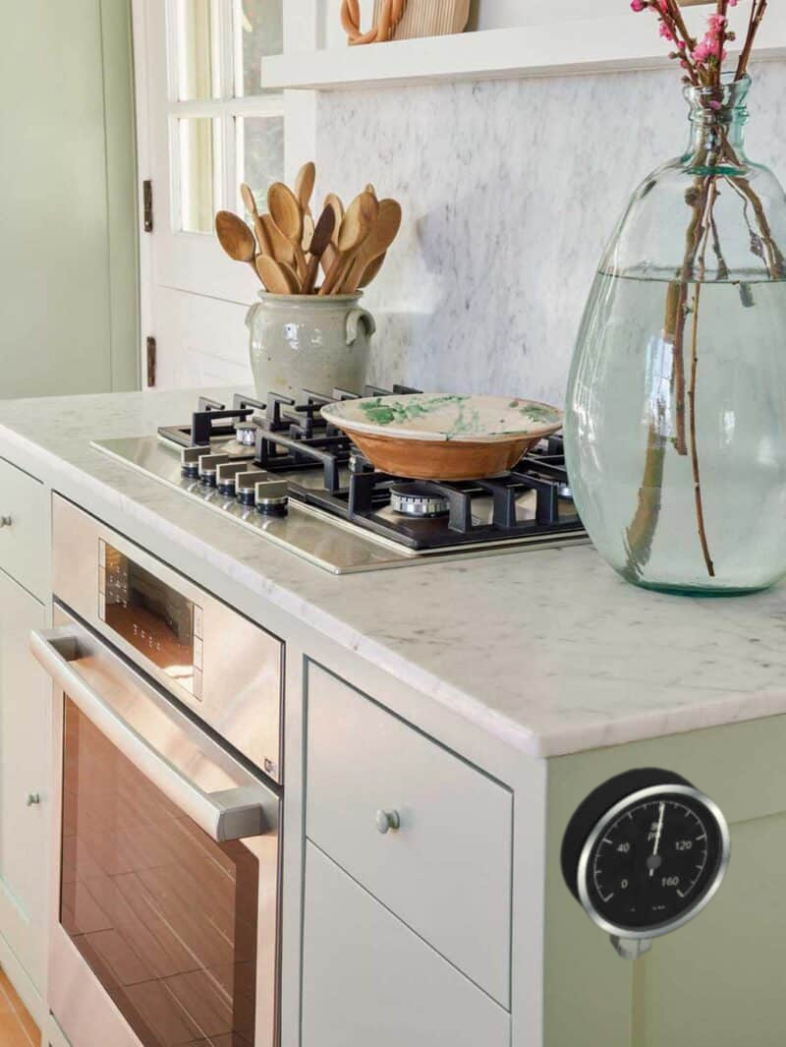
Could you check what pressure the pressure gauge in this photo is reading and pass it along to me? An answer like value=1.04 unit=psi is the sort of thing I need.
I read value=80 unit=psi
